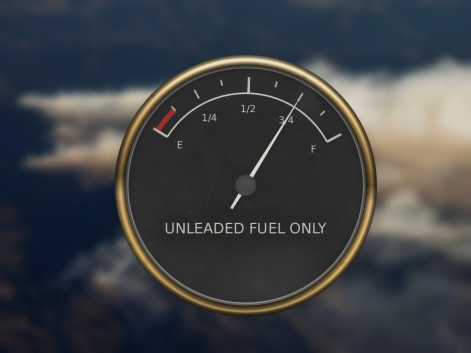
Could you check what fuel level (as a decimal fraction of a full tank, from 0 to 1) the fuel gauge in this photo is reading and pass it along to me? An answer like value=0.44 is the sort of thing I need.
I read value=0.75
